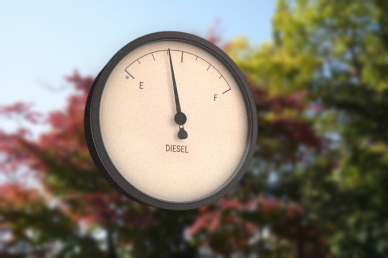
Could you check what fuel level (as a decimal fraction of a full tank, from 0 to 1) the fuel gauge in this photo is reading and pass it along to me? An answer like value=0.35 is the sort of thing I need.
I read value=0.375
